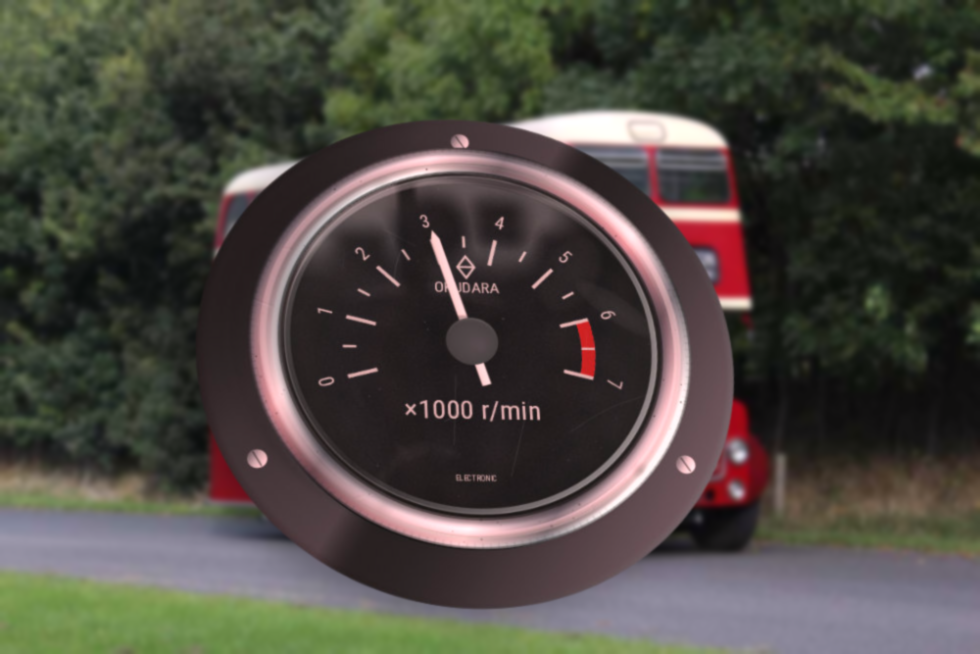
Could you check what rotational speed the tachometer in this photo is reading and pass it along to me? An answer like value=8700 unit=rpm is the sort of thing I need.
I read value=3000 unit=rpm
